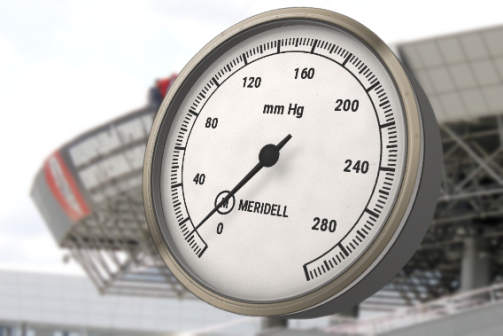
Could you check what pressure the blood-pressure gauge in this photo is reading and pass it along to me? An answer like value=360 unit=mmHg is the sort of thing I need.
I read value=10 unit=mmHg
